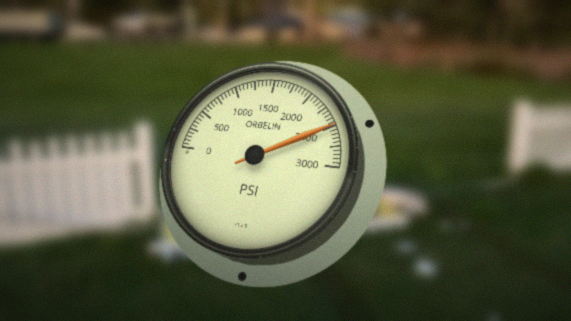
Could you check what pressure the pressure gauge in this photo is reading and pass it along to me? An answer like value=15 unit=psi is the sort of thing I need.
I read value=2500 unit=psi
